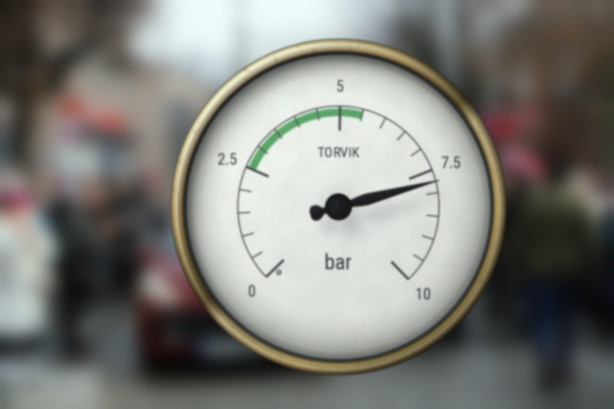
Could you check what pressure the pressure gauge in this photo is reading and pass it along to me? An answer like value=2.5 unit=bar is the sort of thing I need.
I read value=7.75 unit=bar
